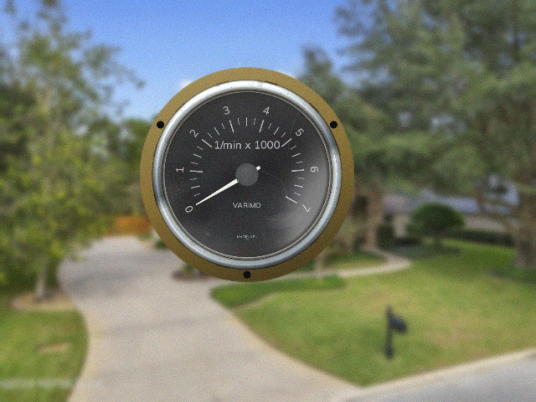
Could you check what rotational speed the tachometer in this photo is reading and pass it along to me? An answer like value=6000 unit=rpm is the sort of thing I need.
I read value=0 unit=rpm
